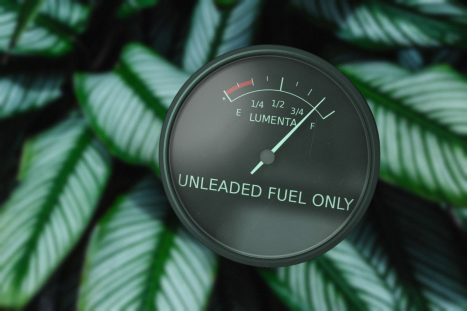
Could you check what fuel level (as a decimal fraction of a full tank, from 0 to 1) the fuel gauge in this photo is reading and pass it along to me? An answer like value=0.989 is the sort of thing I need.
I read value=0.875
